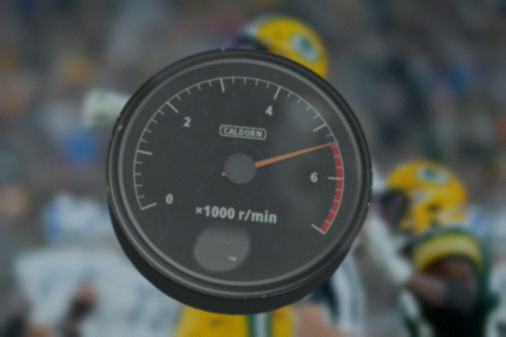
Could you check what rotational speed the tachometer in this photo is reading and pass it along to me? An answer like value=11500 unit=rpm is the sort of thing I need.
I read value=5400 unit=rpm
